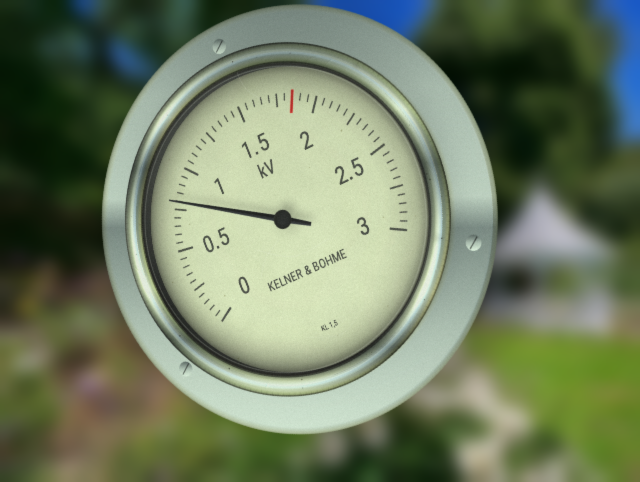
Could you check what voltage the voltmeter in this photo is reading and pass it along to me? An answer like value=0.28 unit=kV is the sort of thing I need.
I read value=0.8 unit=kV
